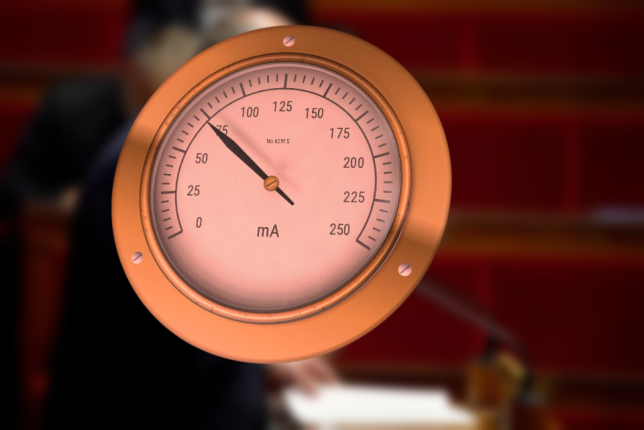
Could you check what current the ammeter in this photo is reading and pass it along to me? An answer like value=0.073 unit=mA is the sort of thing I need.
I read value=72.5 unit=mA
